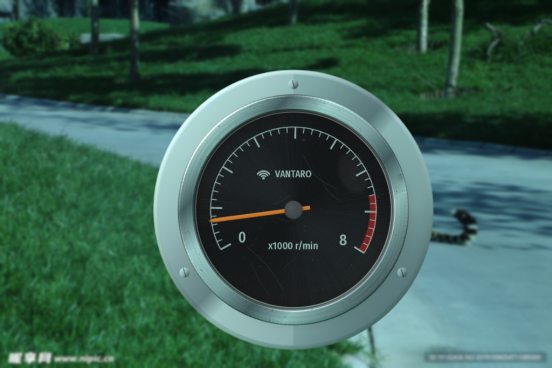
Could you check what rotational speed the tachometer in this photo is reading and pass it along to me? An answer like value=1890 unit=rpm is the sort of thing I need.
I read value=700 unit=rpm
